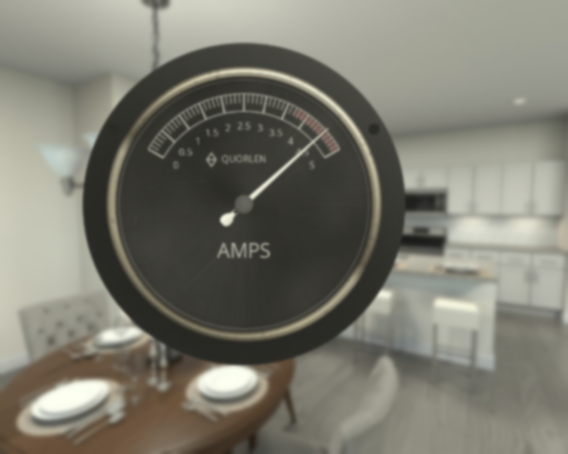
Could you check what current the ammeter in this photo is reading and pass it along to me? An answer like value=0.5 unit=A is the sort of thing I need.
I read value=4.5 unit=A
